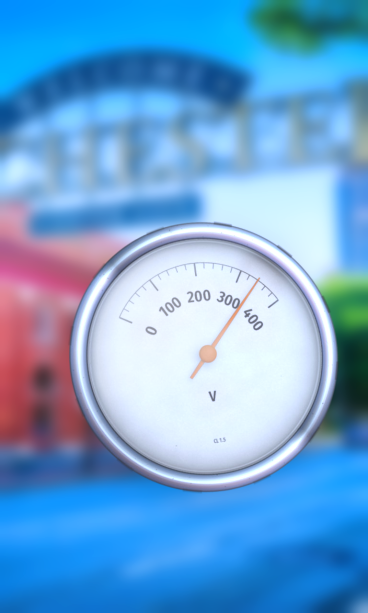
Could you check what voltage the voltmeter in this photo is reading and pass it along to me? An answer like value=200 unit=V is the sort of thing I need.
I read value=340 unit=V
